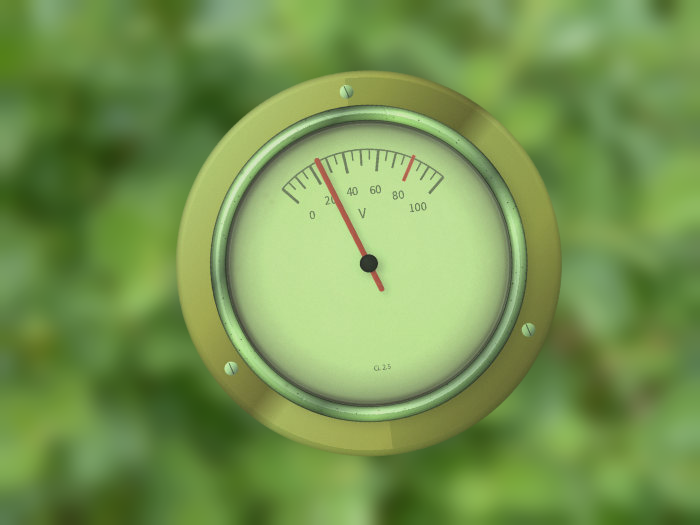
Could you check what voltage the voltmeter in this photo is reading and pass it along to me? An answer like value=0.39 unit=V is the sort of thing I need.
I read value=25 unit=V
